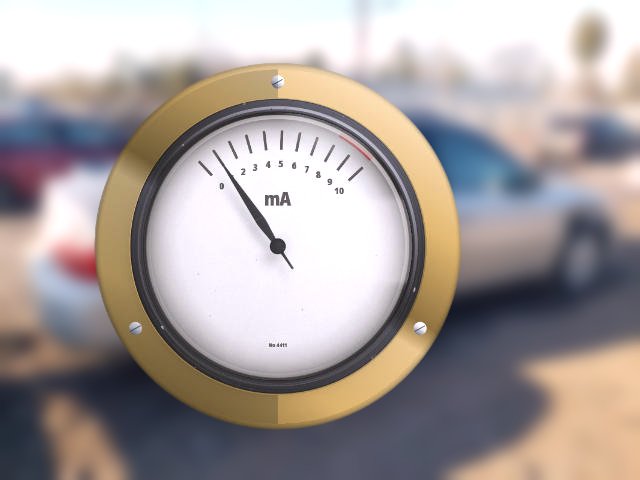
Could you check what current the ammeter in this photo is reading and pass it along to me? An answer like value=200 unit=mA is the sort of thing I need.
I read value=1 unit=mA
